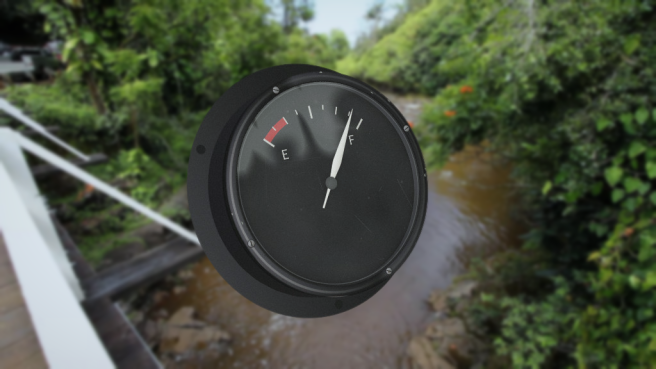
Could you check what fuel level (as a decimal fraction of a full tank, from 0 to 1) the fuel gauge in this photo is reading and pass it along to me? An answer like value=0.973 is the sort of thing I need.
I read value=0.875
